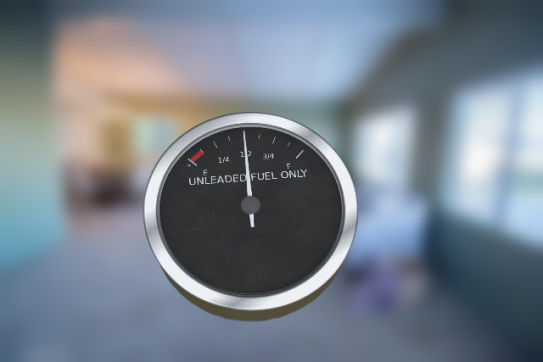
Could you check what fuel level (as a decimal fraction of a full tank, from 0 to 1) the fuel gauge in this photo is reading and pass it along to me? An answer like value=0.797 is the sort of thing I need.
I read value=0.5
